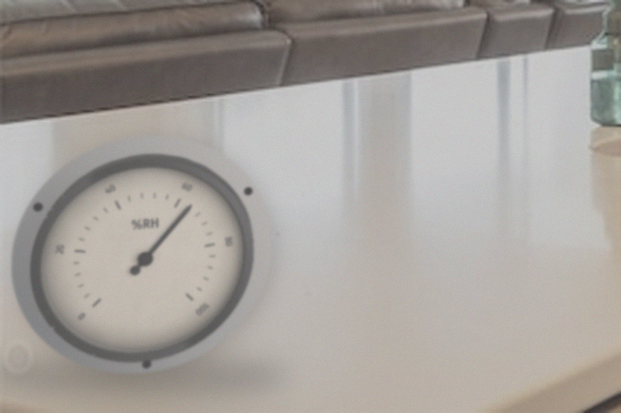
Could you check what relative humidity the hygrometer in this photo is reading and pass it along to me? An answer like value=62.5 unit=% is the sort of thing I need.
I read value=64 unit=%
